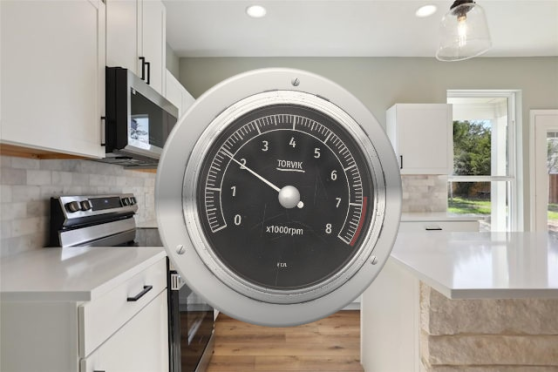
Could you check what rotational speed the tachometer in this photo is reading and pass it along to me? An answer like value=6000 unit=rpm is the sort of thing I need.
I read value=1900 unit=rpm
